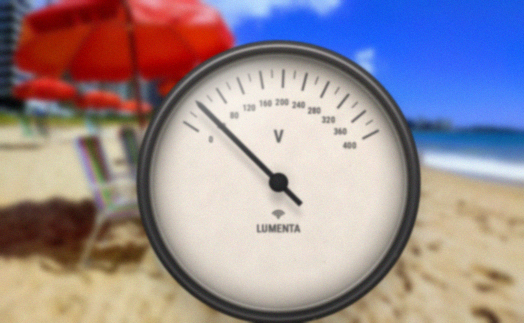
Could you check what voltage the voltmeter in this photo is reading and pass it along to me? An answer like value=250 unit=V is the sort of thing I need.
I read value=40 unit=V
